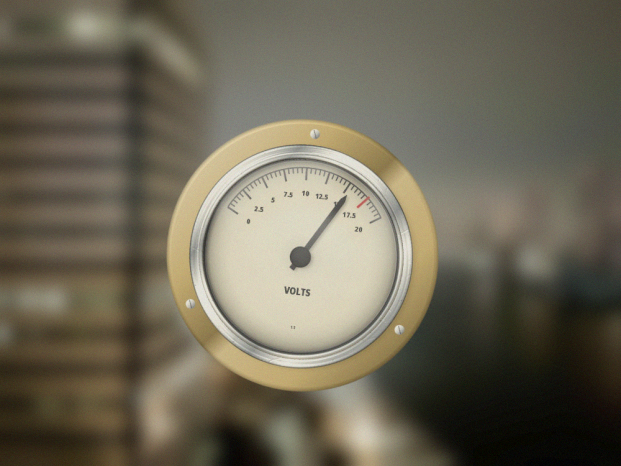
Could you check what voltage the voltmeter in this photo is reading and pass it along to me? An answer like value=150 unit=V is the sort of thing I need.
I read value=15.5 unit=V
